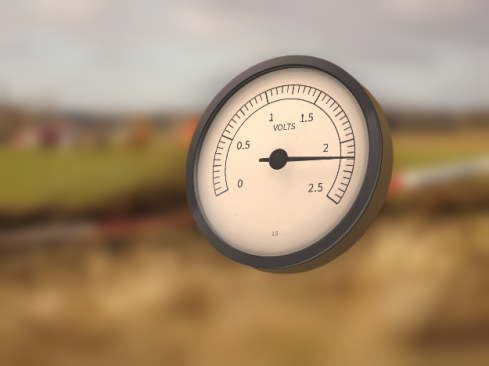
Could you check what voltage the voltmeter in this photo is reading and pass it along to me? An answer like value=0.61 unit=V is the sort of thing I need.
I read value=2.15 unit=V
